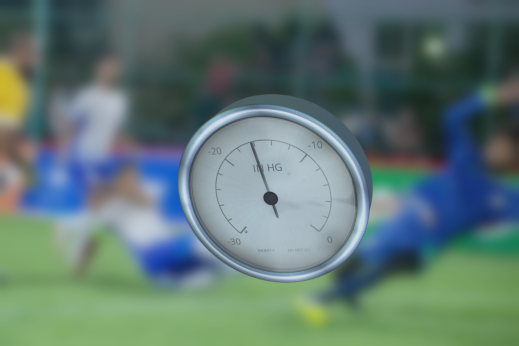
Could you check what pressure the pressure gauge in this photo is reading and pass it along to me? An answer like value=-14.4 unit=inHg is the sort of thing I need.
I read value=-16 unit=inHg
